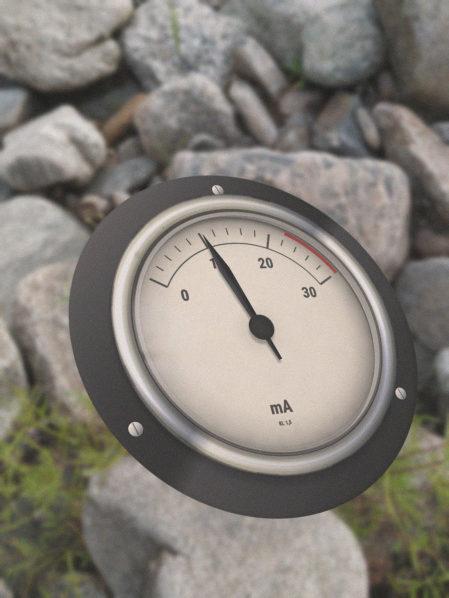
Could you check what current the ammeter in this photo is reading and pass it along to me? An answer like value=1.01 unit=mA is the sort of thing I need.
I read value=10 unit=mA
